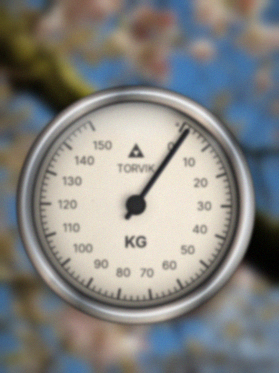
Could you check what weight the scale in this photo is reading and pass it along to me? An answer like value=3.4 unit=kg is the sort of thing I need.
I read value=2 unit=kg
